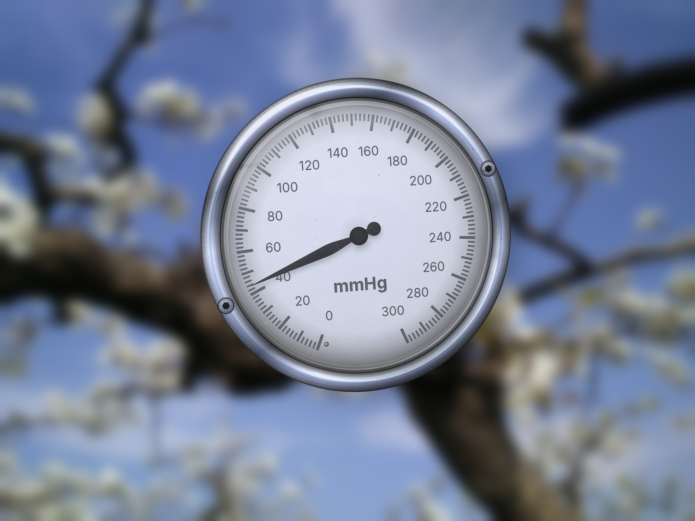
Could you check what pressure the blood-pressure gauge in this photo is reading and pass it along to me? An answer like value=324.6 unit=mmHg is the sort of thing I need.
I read value=44 unit=mmHg
